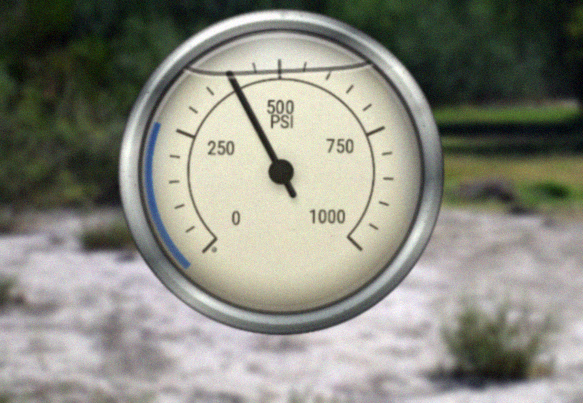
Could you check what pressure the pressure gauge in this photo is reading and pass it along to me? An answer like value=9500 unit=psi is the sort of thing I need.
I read value=400 unit=psi
